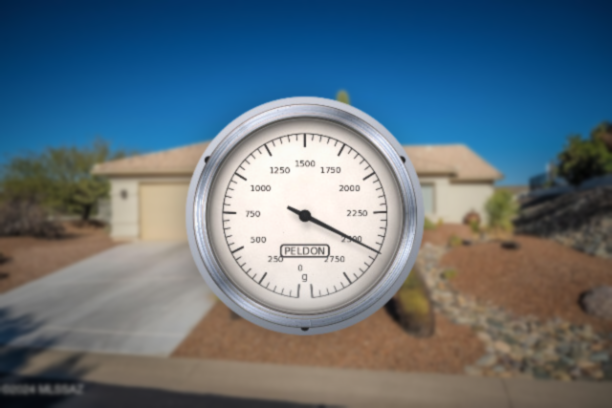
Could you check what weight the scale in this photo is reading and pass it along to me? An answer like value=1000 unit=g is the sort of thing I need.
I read value=2500 unit=g
